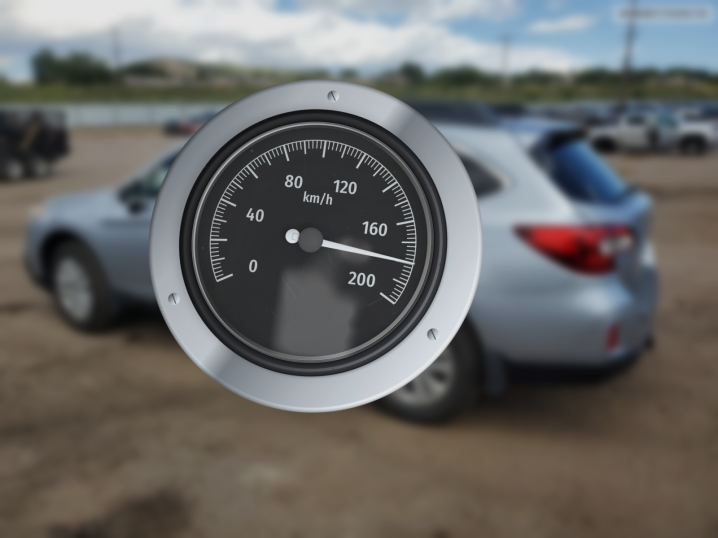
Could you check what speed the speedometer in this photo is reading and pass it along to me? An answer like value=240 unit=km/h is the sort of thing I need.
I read value=180 unit=km/h
